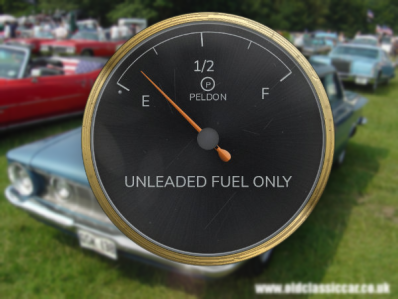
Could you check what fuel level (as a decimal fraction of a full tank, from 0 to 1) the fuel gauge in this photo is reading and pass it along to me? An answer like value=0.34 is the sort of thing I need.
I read value=0.125
